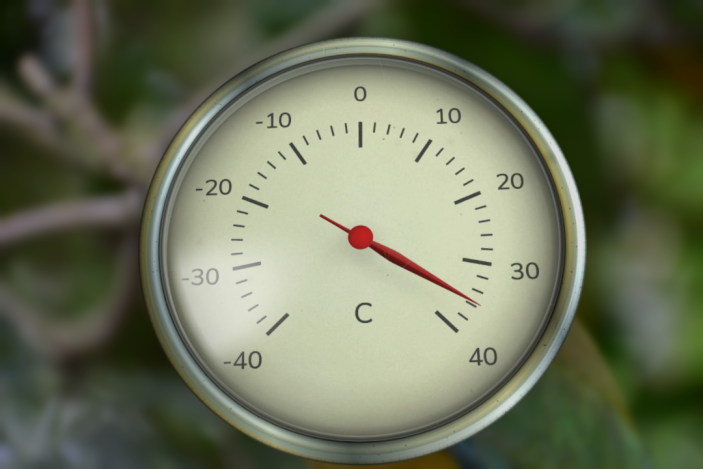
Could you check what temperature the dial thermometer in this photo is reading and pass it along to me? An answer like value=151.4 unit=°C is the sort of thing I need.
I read value=36 unit=°C
